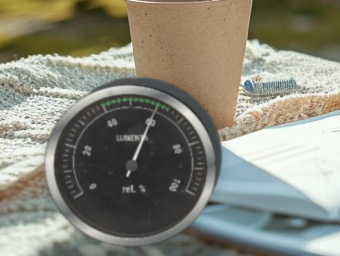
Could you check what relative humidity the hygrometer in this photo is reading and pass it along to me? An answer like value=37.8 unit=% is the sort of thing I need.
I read value=60 unit=%
